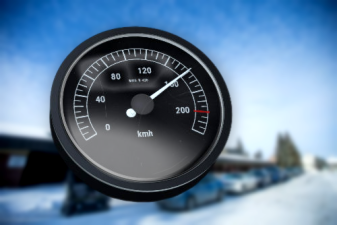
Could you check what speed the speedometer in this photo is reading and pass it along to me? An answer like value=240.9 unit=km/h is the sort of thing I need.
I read value=160 unit=km/h
